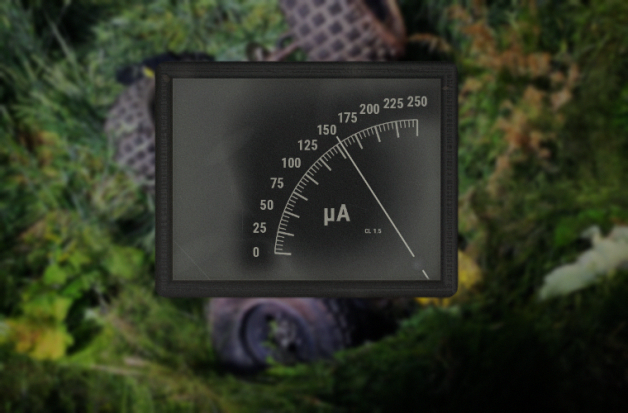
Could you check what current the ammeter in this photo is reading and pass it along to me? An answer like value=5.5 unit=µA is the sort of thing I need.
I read value=155 unit=µA
